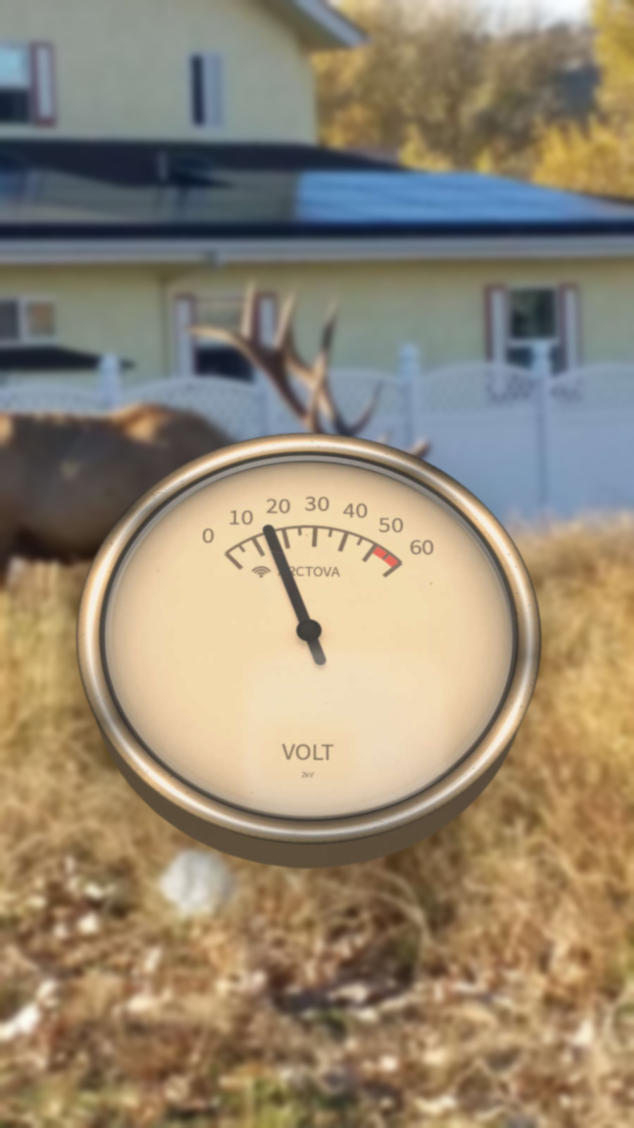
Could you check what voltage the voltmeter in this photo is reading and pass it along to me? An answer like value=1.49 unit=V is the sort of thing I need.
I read value=15 unit=V
